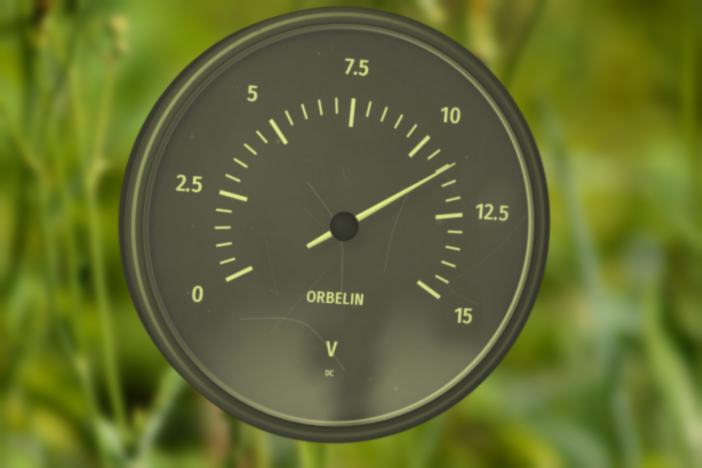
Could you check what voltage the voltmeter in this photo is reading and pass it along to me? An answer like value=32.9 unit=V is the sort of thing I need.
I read value=11 unit=V
